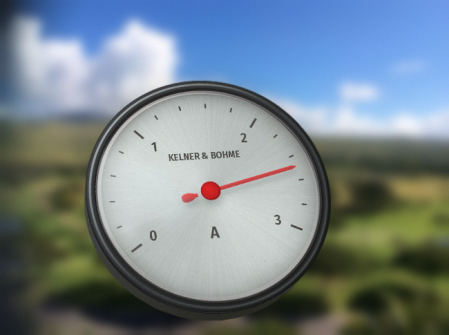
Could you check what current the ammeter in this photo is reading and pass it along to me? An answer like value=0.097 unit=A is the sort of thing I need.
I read value=2.5 unit=A
